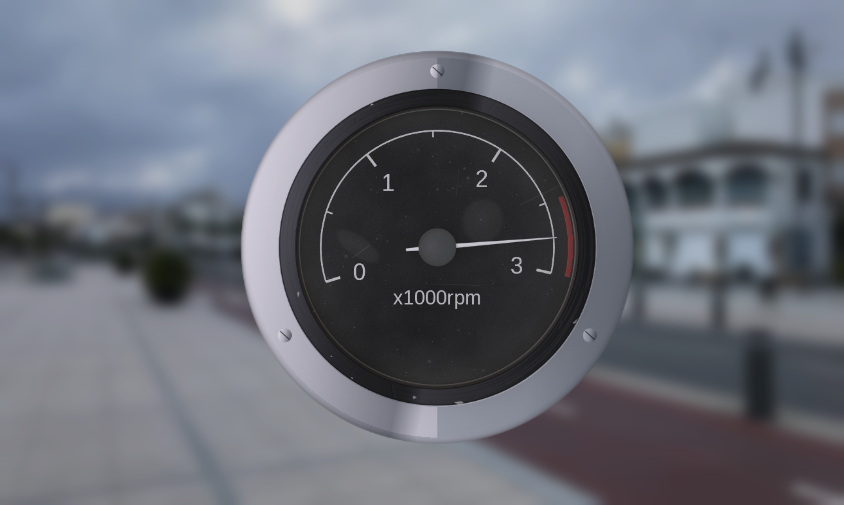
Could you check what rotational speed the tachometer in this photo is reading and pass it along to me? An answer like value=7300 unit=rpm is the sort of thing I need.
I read value=2750 unit=rpm
